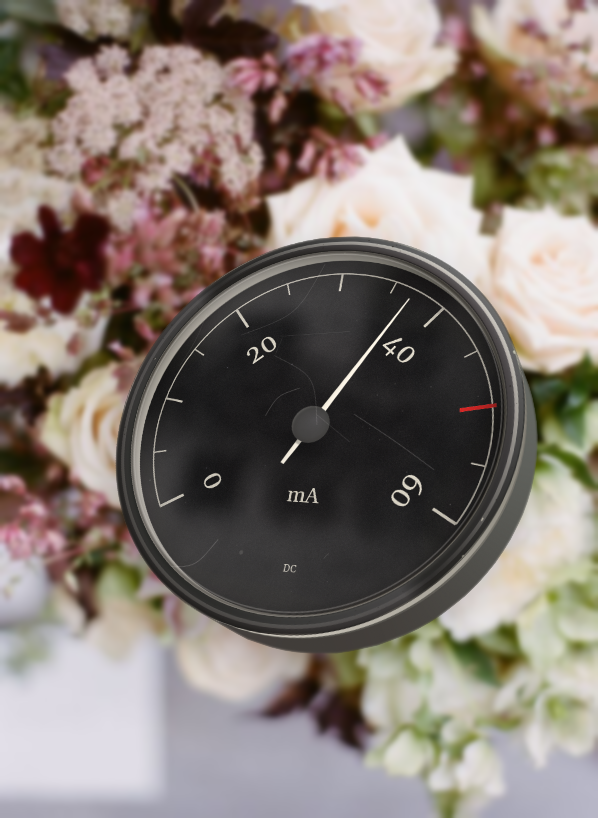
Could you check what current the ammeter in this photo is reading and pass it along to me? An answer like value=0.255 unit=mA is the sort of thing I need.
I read value=37.5 unit=mA
